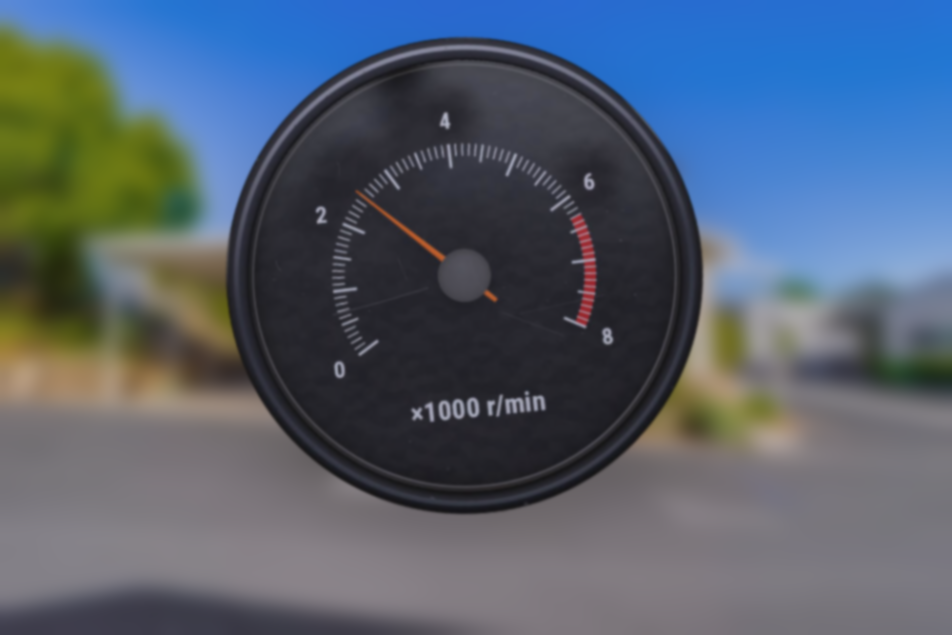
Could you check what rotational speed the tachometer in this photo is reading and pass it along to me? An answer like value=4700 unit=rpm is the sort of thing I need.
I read value=2500 unit=rpm
